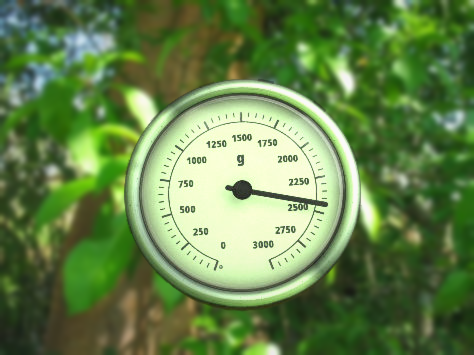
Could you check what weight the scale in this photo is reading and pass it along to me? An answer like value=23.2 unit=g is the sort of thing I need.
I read value=2450 unit=g
